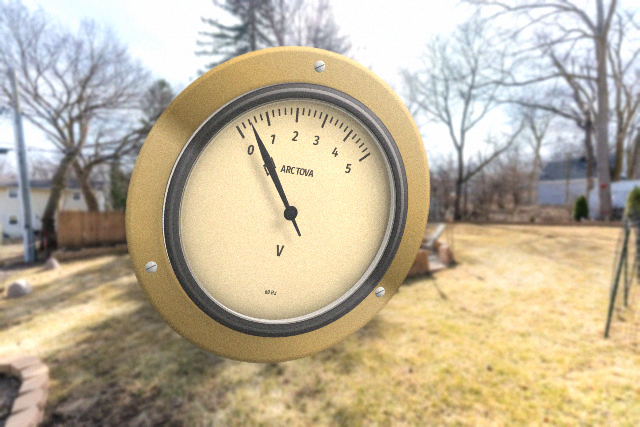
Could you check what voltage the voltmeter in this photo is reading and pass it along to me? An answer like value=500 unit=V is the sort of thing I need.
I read value=0.4 unit=V
